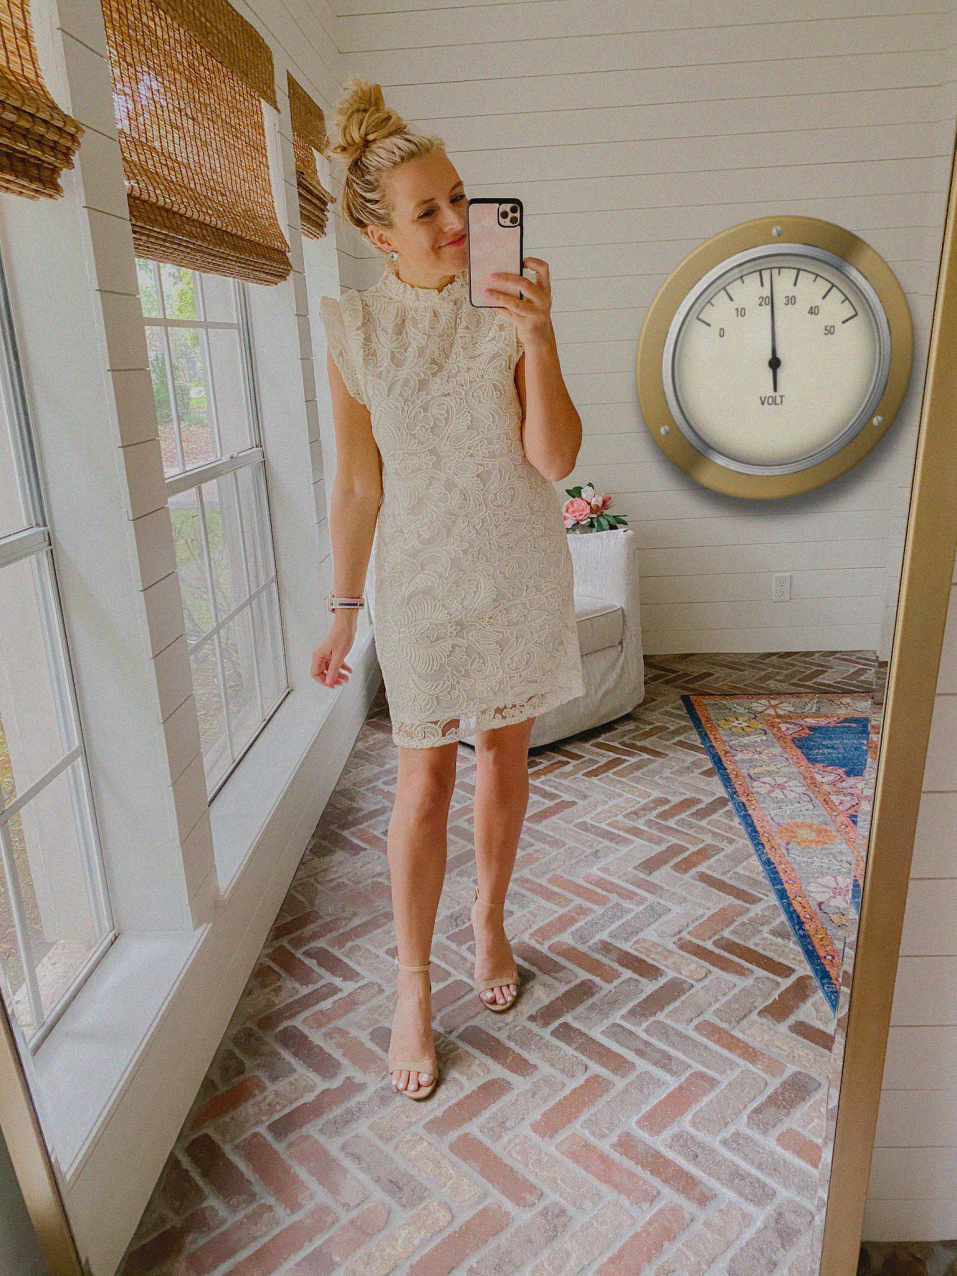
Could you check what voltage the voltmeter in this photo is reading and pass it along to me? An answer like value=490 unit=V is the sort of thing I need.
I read value=22.5 unit=V
